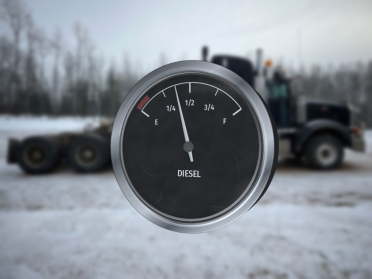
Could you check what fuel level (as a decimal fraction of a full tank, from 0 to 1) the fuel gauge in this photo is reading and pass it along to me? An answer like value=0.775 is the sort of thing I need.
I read value=0.375
